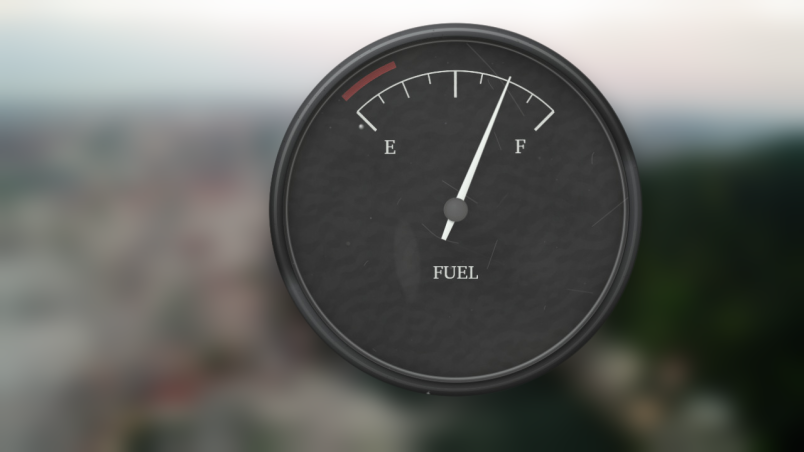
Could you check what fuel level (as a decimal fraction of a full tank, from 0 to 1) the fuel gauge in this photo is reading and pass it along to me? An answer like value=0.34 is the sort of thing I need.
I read value=0.75
